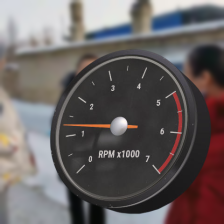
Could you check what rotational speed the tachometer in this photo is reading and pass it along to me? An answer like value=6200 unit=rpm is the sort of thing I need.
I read value=1250 unit=rpm
